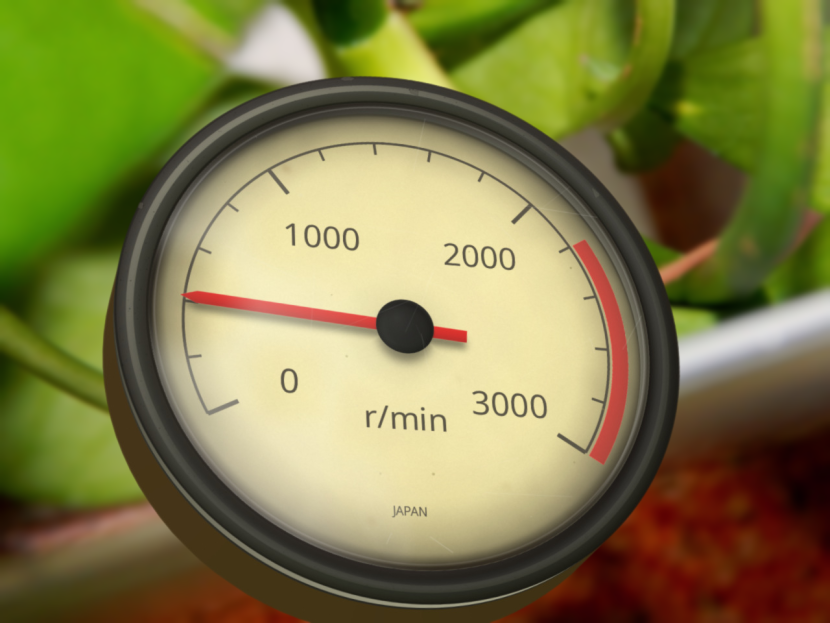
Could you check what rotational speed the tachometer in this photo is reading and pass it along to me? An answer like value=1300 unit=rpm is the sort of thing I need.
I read value=400 unit=rpm
